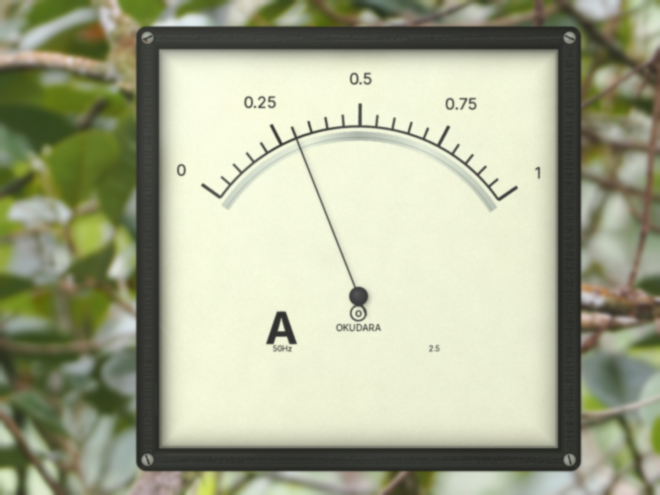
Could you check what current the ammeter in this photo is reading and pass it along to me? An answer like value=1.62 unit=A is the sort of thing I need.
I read value=0.3 unit=A
